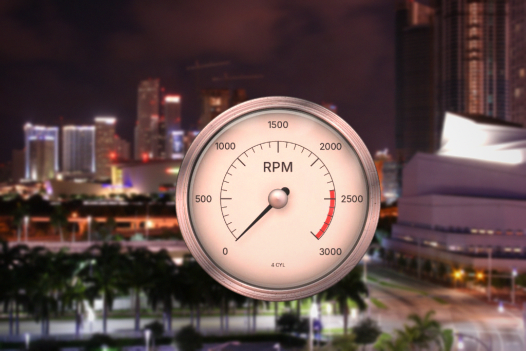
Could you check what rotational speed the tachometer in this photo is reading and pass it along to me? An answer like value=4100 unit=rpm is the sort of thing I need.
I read value=0 unit=rpm
